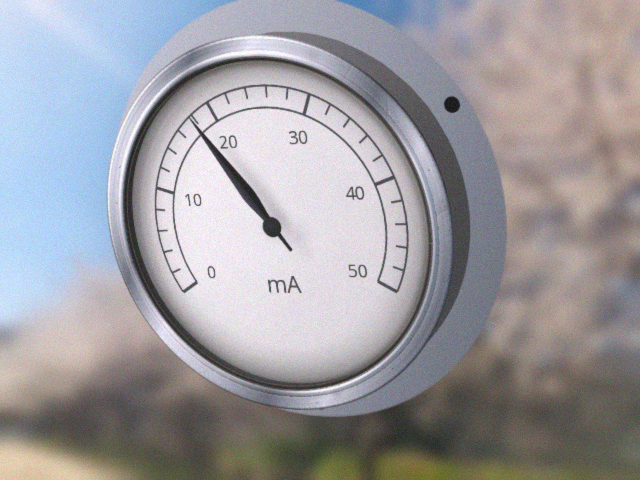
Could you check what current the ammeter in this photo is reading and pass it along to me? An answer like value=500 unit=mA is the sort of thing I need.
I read value=18 unit=mA
